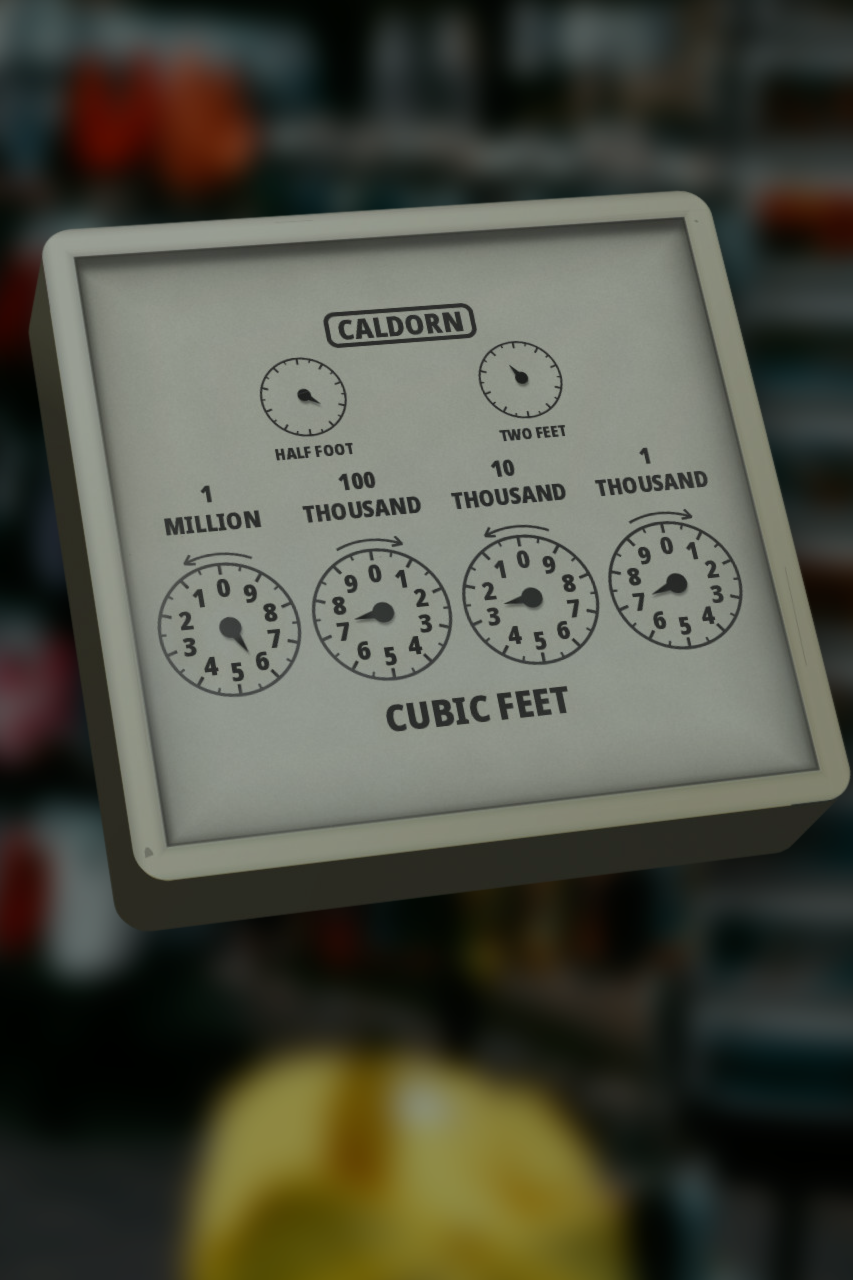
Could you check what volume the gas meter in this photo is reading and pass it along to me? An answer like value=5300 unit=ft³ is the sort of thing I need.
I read value=572700 unit=ft³
